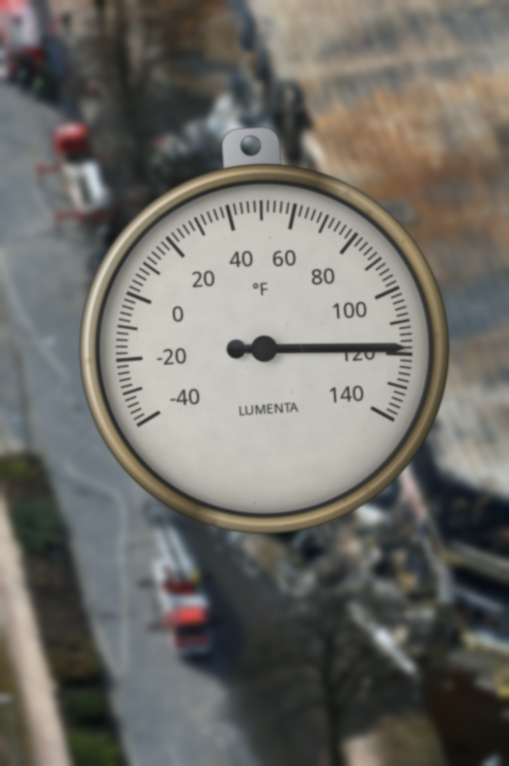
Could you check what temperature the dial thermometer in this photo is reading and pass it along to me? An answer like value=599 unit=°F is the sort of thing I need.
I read value=118 unit=°F
